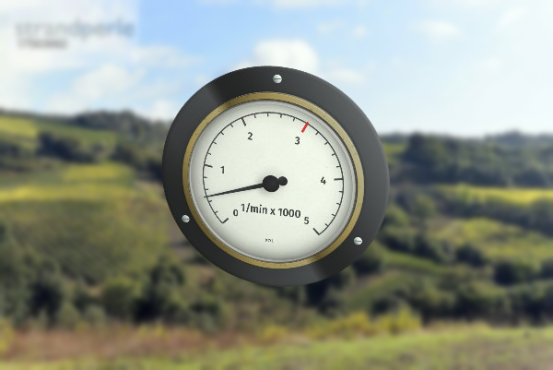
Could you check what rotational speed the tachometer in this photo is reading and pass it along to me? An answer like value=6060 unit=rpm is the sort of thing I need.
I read value=500 unit=rpm
